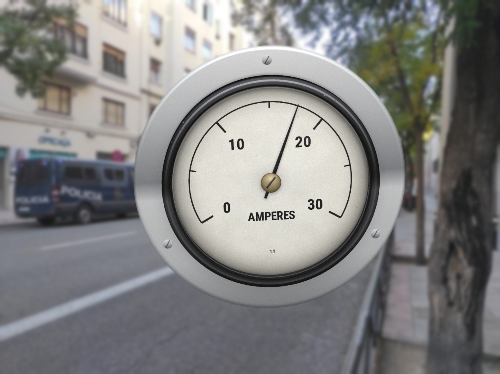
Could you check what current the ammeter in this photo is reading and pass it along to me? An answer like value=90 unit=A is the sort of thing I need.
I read value=17.5 unit=A
